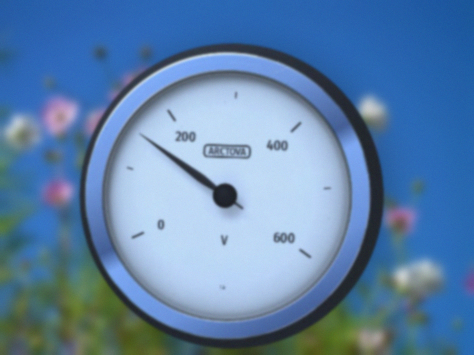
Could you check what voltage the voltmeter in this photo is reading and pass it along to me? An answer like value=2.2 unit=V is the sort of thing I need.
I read value=150 unit=V
